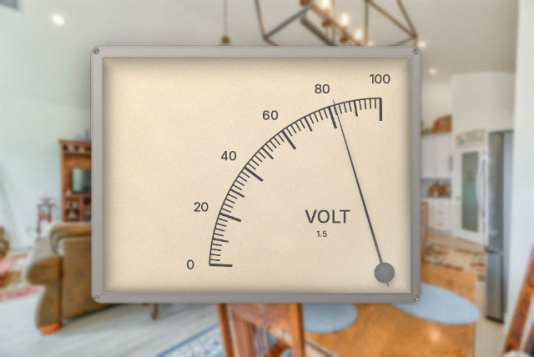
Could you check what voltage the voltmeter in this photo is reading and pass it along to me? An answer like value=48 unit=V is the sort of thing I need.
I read value=82 unit=V
